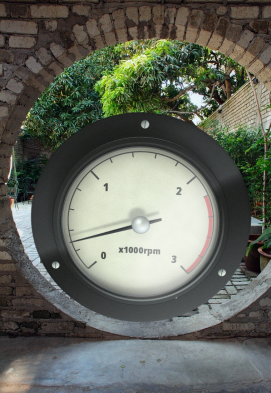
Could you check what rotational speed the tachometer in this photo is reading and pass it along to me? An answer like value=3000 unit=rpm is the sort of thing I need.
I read value=300 unit=rpm
